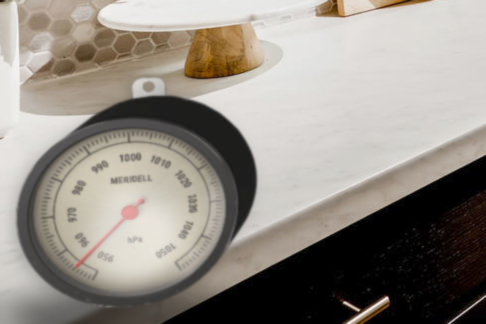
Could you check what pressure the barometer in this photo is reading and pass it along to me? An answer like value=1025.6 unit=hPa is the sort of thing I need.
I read value=955 unit=hPa
